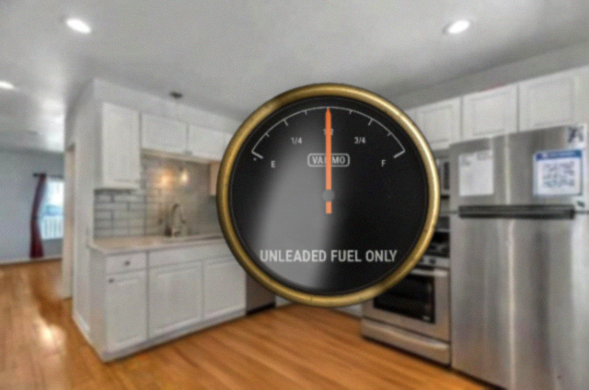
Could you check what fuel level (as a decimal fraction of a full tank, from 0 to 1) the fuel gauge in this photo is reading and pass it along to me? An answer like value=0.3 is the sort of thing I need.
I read value=0.5
